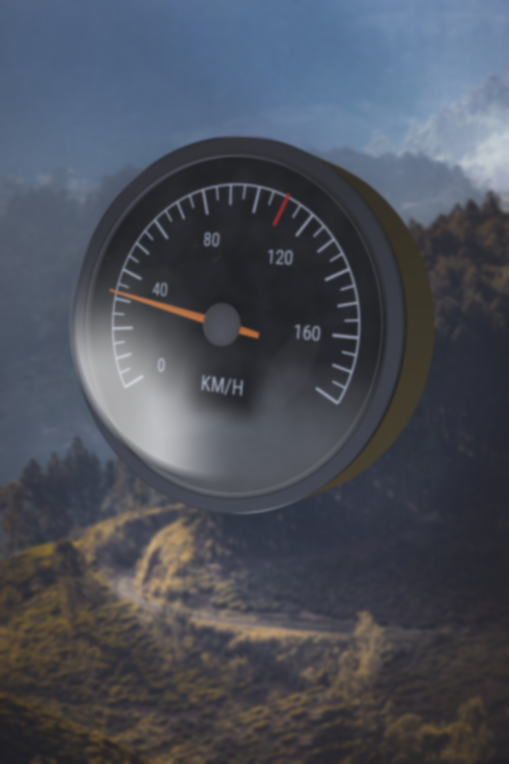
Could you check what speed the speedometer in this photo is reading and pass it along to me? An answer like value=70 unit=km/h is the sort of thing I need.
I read value=32.5 unit=km/h
